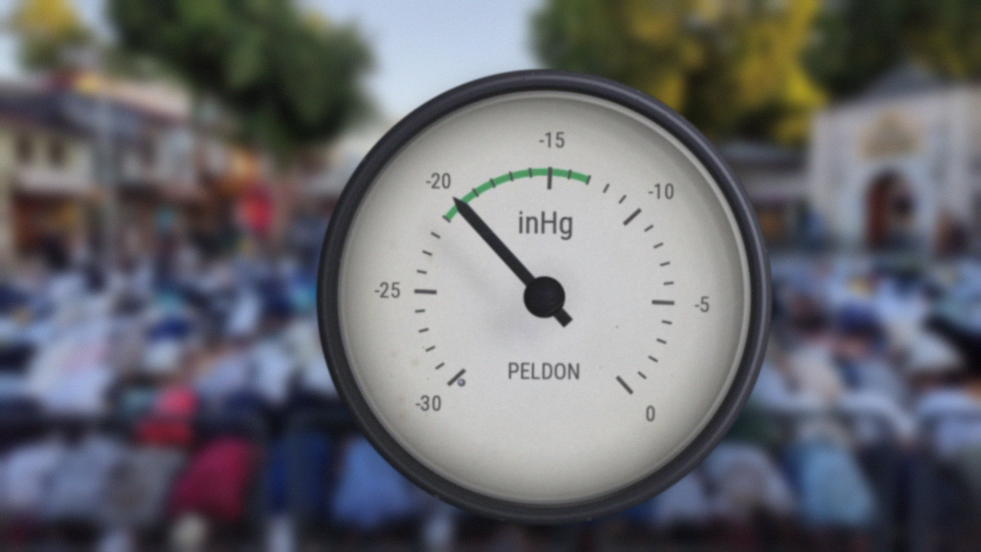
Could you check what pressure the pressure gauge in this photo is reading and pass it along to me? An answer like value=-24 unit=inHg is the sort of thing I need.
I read value=-20 unit=inHg
